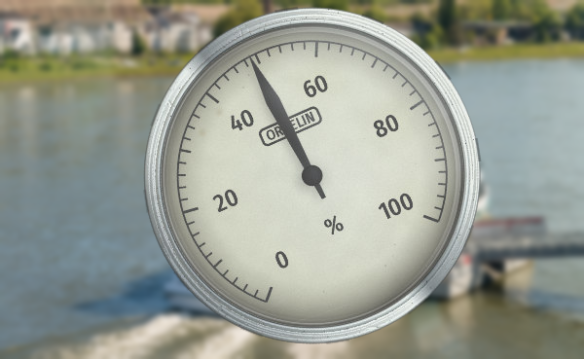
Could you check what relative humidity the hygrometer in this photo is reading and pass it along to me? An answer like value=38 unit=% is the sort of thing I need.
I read value=49 unit=%
